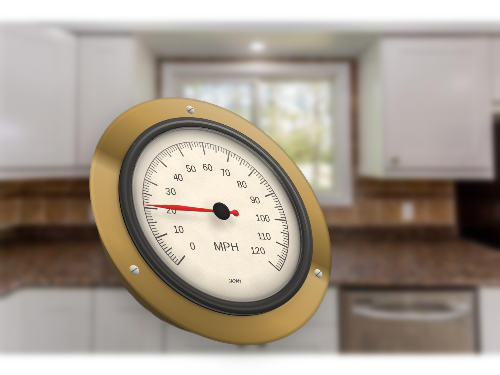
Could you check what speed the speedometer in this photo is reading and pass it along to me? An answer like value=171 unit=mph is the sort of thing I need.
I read value=20 unit=mph
